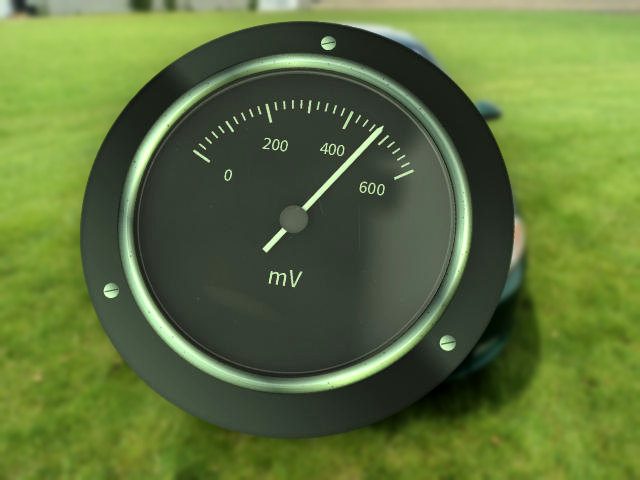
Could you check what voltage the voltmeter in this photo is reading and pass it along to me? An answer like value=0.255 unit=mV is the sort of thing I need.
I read value=480 unit=mV
